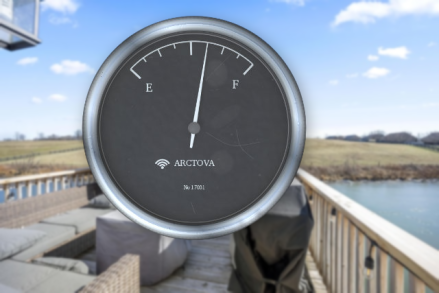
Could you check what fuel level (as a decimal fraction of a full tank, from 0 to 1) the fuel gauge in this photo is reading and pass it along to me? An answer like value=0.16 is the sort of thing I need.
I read value=0.625
